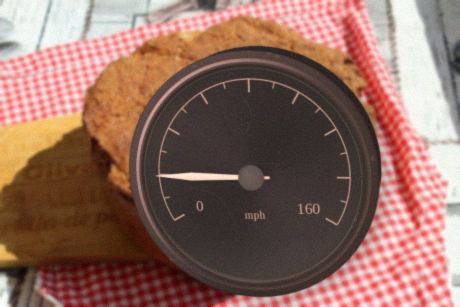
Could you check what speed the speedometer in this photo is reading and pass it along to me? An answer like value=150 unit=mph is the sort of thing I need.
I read value=20 unit=mph
